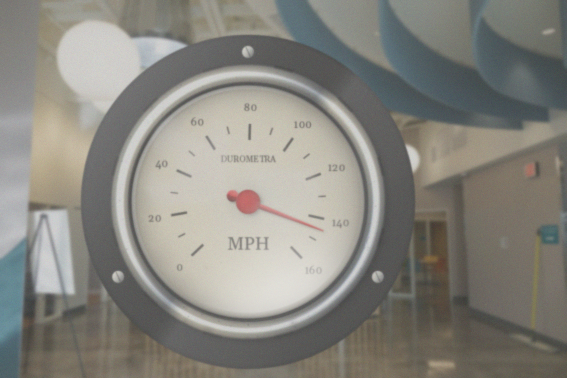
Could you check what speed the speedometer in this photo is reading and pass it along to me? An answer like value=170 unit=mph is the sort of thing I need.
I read value=145 unit=mph
